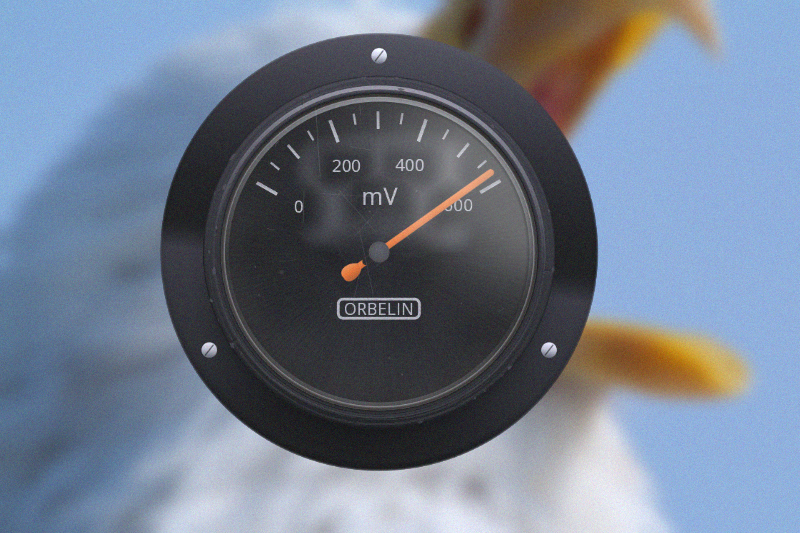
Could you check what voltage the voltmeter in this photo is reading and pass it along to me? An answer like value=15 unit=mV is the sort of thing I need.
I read value=575 unit=mV
